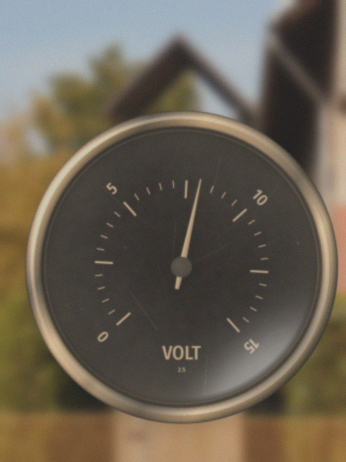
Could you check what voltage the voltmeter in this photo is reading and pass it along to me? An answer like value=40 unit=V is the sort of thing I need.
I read value=8 unit=V
